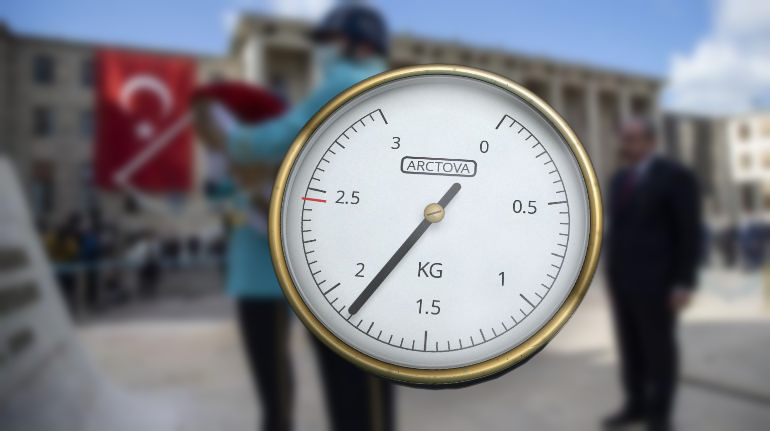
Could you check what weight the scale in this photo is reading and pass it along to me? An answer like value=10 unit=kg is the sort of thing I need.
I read value=1.85 unit=kg
